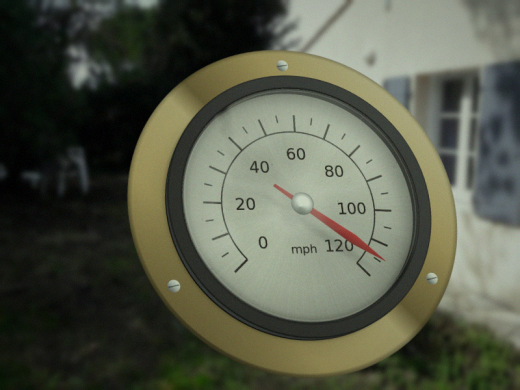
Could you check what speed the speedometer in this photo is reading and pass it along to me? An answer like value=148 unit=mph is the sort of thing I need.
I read value=115 unit=mph
